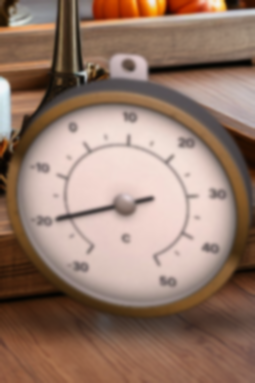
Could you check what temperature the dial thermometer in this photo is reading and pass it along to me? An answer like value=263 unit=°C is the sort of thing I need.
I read value=-20 unit=°C
